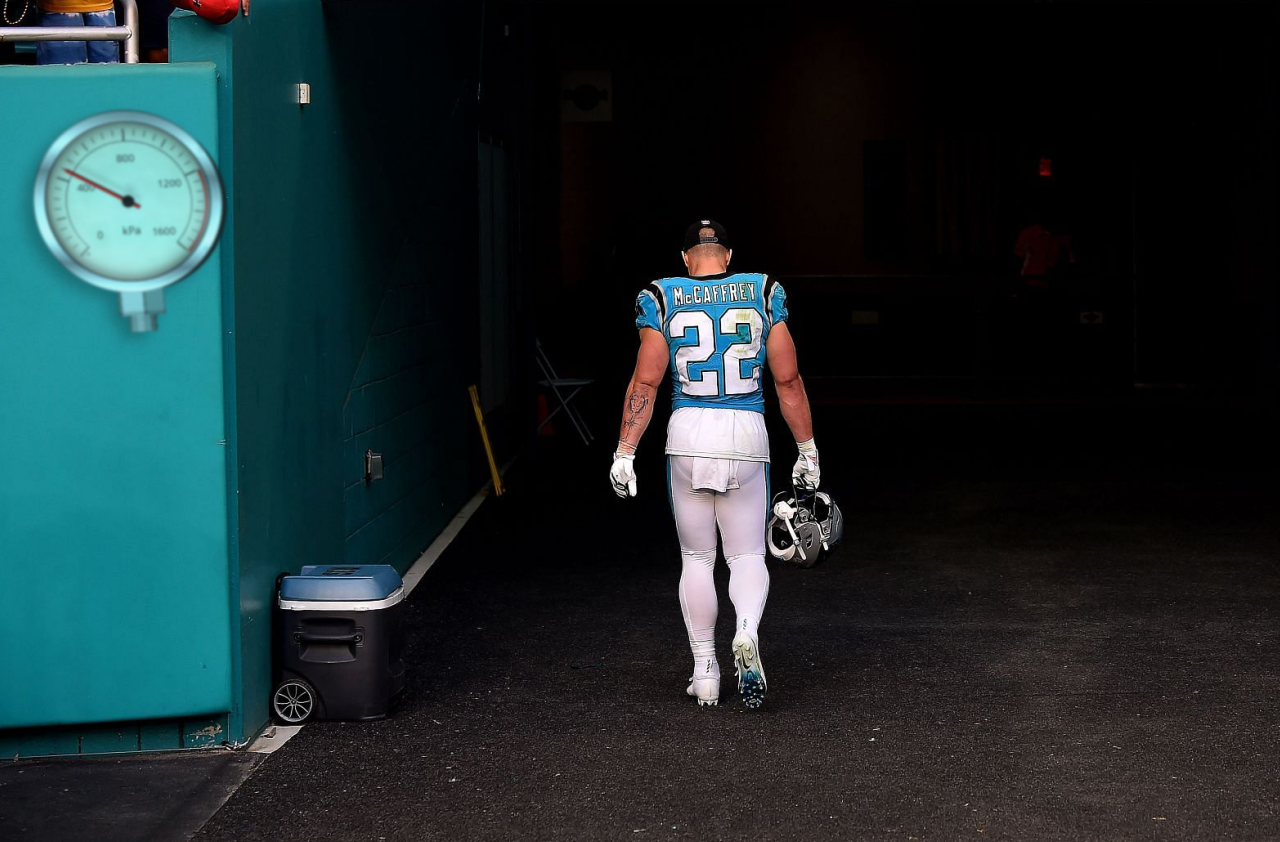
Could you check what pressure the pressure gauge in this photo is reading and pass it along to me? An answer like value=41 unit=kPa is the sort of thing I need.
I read value=450 unit=kPa
